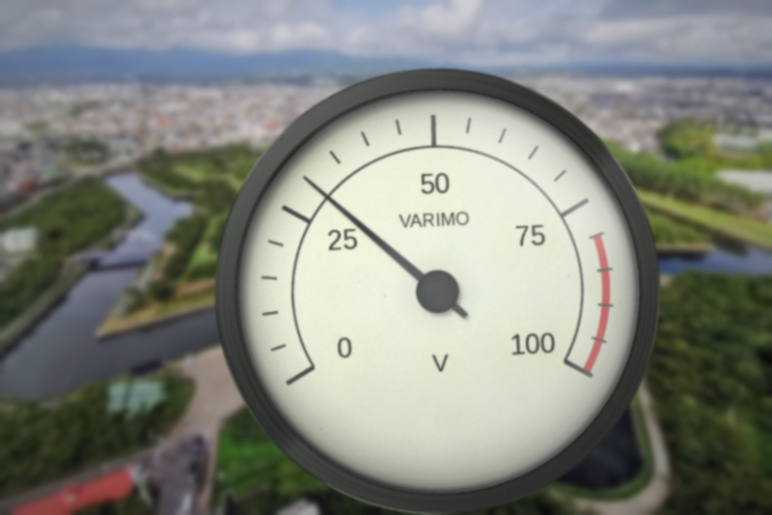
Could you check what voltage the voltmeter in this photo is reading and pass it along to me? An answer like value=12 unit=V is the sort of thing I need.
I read value=30 unit=V
